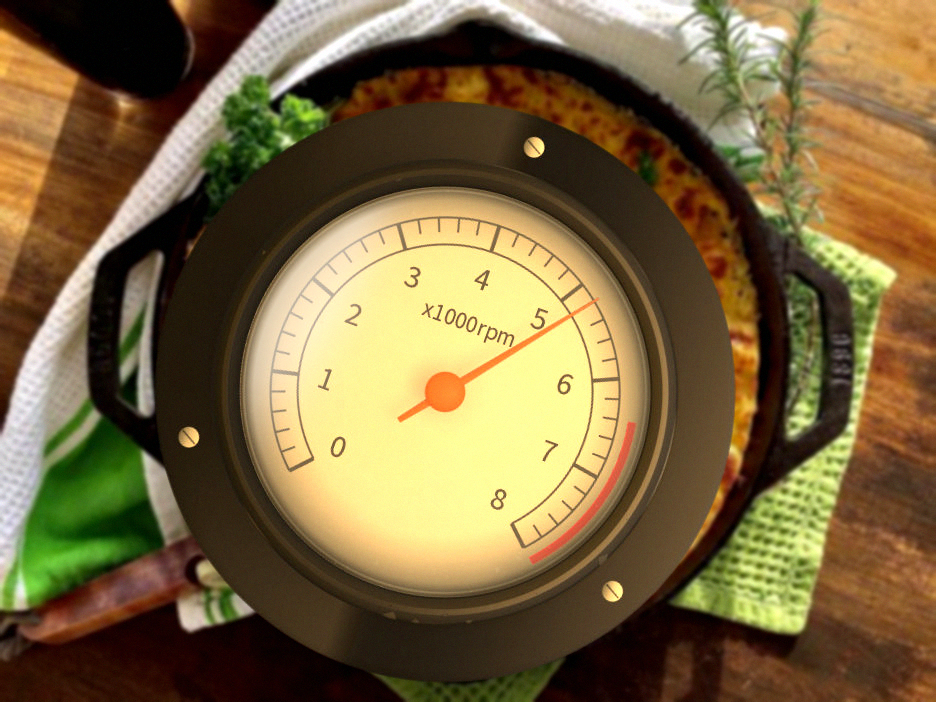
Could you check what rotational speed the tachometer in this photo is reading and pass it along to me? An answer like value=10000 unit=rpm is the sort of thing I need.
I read value=5200 unit=rpm
